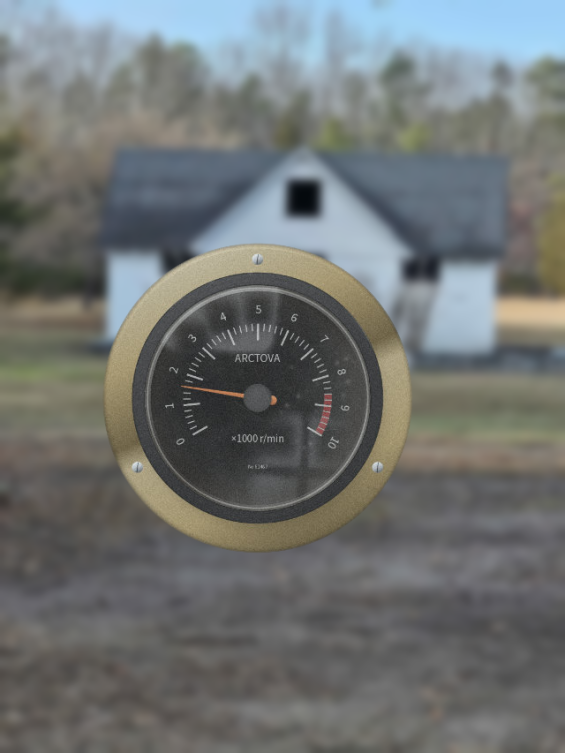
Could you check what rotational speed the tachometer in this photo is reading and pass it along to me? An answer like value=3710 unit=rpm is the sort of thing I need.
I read value=1600 unit=rpm
